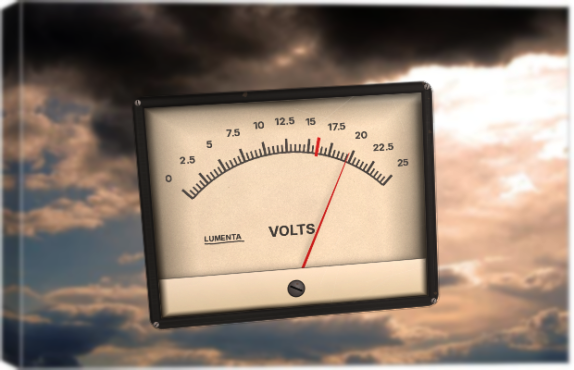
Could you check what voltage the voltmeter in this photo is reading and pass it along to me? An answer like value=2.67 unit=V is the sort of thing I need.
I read value=19.5 unit=V
